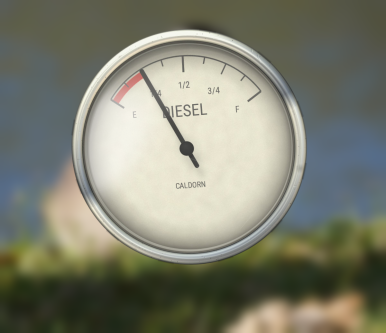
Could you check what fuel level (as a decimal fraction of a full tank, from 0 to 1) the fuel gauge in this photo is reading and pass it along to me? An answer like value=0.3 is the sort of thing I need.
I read value=0.25
